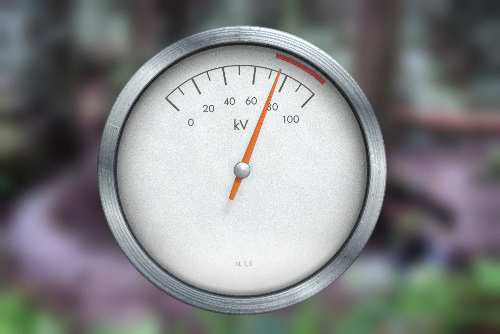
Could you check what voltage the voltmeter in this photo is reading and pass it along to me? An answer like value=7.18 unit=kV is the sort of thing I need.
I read value=75 unit=kV
